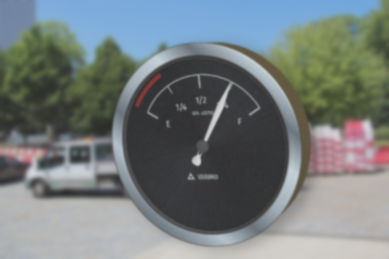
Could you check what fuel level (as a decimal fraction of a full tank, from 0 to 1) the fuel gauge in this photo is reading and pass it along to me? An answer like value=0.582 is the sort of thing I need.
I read value=0.75
